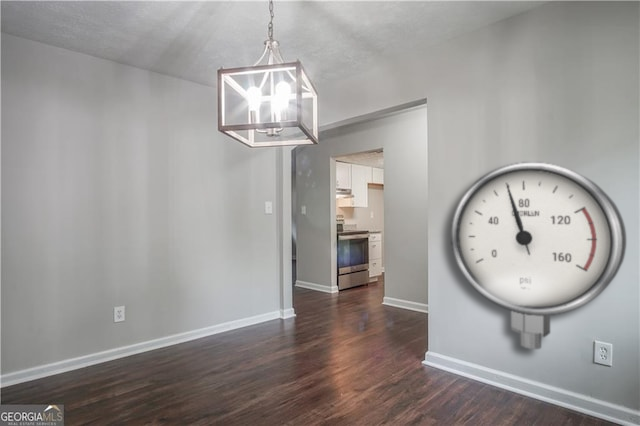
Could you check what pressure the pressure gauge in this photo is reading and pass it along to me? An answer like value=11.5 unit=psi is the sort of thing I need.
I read value=70 unit=psi
